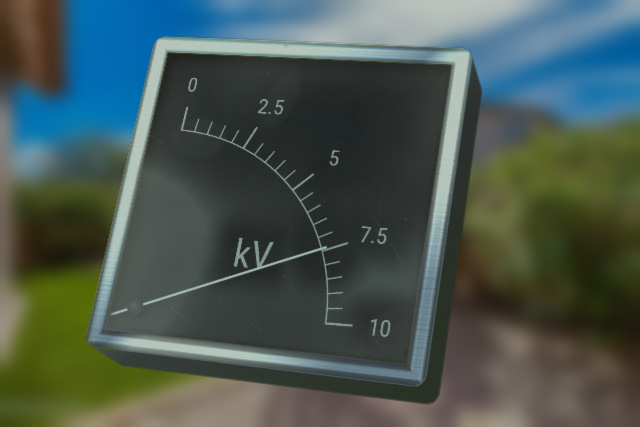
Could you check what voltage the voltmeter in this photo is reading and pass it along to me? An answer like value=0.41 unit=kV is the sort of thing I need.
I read value=7.5 unit=kV
